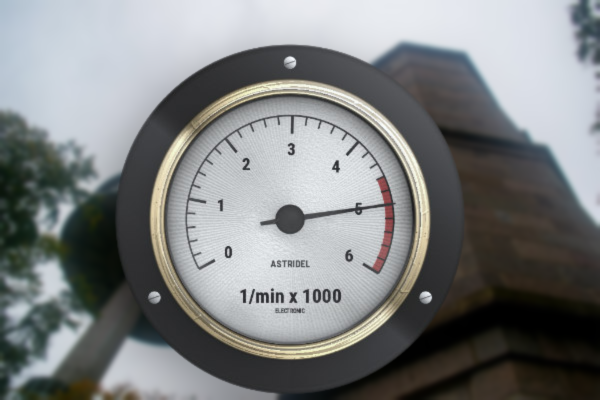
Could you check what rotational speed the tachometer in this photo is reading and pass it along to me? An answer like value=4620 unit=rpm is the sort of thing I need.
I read value=5000 unit=rpm
